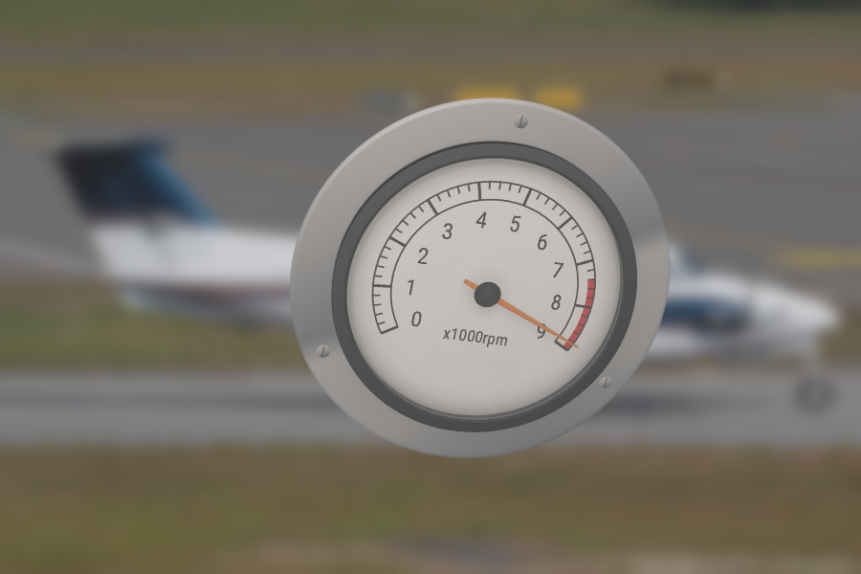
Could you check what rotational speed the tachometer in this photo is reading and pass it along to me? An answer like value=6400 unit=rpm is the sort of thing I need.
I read value=8800 unit=rpm
